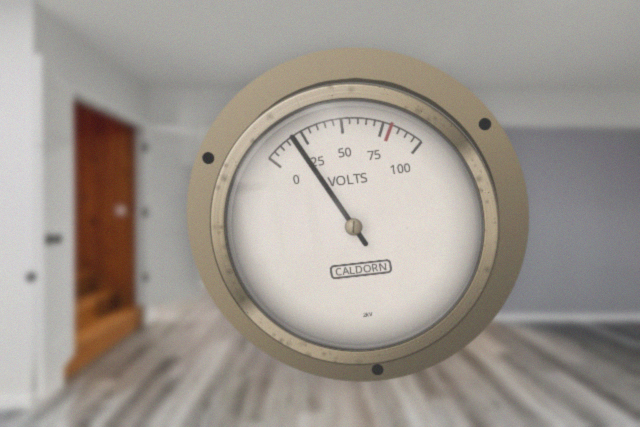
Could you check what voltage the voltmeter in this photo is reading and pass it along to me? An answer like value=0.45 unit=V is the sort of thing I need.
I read value=20 unit=V
